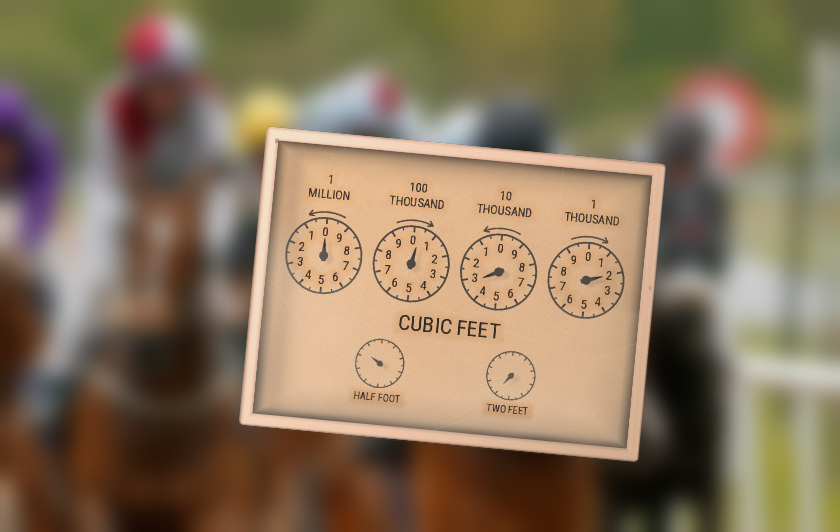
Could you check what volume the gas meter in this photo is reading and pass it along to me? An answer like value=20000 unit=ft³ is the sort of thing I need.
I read value=3200 unit=ft³
